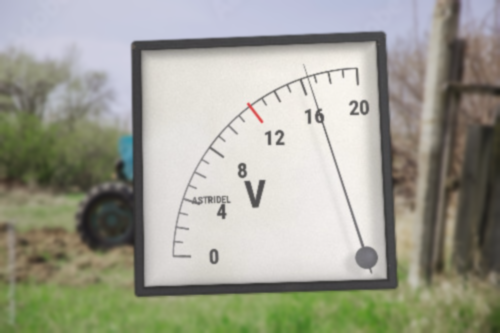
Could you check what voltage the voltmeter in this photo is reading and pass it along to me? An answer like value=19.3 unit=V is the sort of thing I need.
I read value=16.5 unit=V
